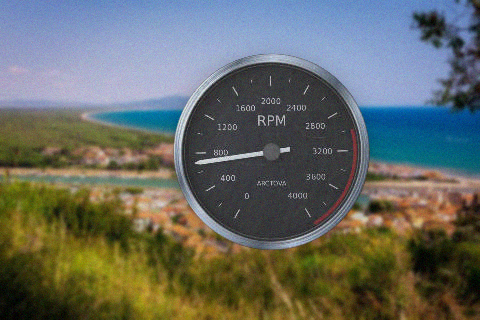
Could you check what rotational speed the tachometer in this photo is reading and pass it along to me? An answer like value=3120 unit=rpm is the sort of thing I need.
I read value=700 unit=rpm
